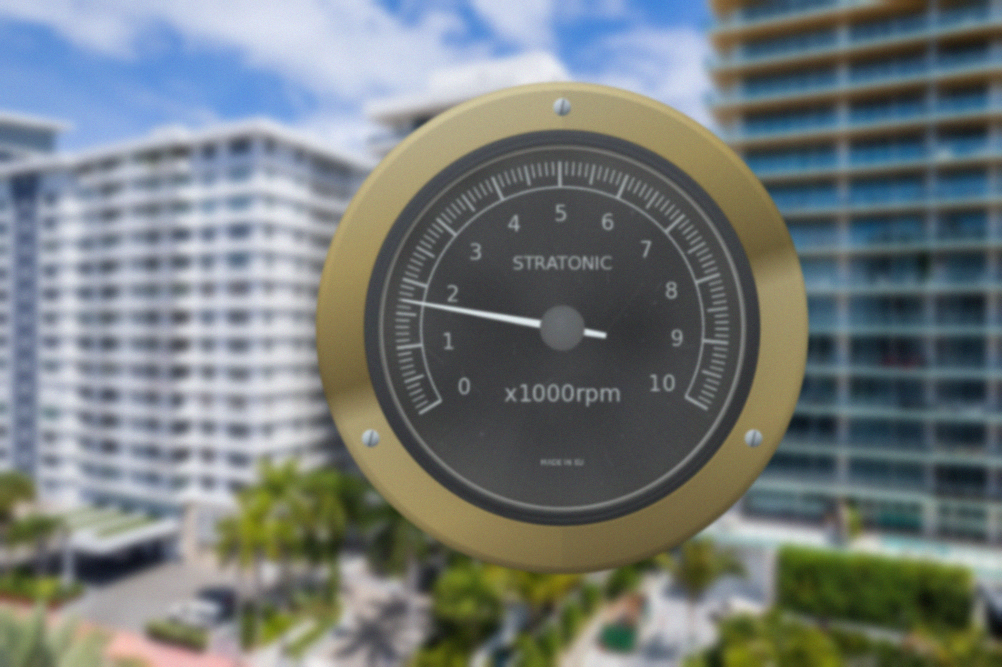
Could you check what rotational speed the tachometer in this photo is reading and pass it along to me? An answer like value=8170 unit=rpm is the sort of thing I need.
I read value=1700 unit=rpm
